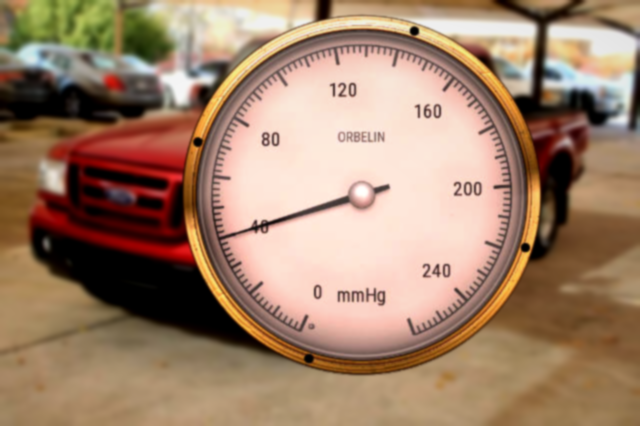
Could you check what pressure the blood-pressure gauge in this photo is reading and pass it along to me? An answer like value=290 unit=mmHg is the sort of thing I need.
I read value=40 unit=mmHg
